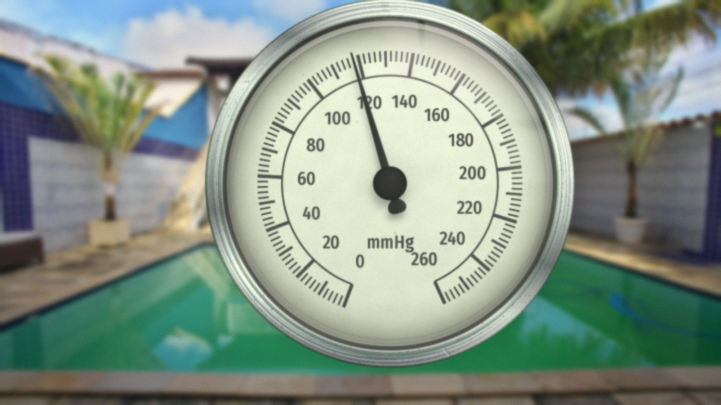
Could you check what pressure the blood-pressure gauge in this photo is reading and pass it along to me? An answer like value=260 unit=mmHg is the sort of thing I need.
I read value=118 unit=mmHg
